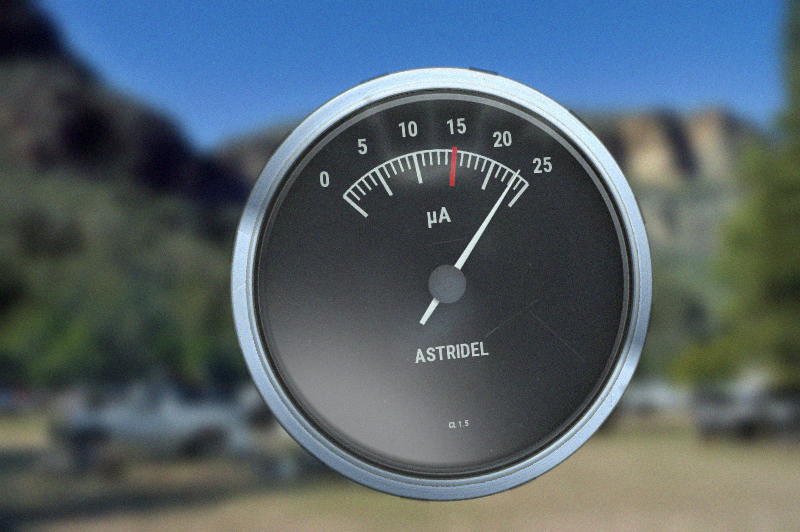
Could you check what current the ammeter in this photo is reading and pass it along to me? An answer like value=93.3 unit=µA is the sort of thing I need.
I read value=23 unit=µA
